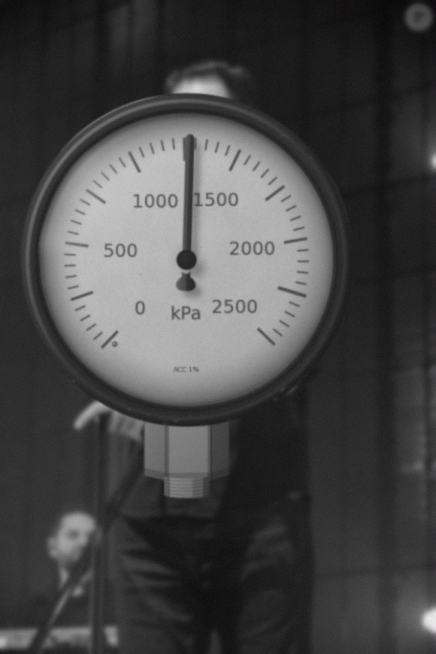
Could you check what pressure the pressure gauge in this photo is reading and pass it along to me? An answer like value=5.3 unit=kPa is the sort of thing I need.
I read value=1275 unit=kPa
